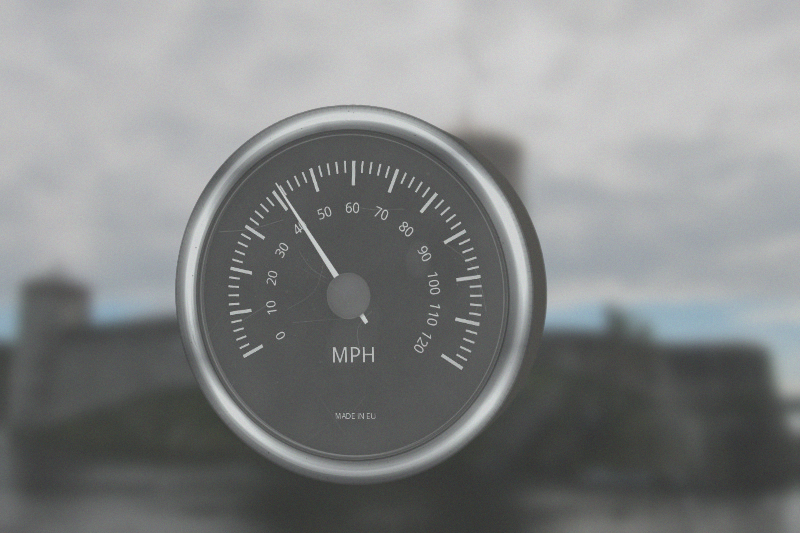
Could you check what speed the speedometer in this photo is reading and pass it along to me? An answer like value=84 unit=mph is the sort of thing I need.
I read value=42 unit=mph
